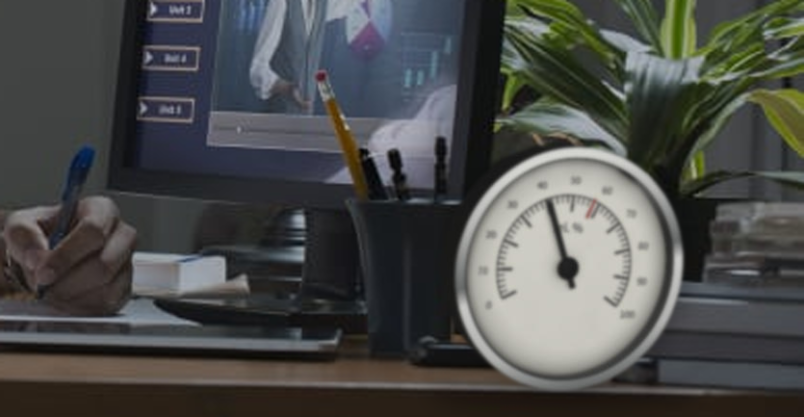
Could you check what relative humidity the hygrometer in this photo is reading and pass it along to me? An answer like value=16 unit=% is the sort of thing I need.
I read value=40 unit=%
